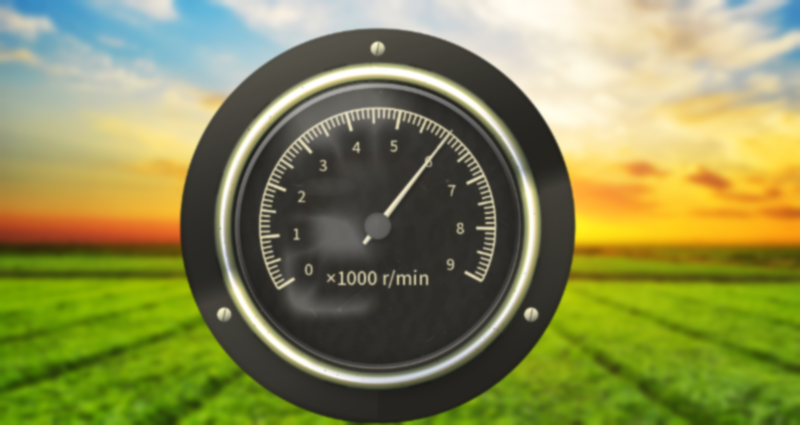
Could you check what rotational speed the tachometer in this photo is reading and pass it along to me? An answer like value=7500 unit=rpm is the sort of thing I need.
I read value=6000 unit=rpm
